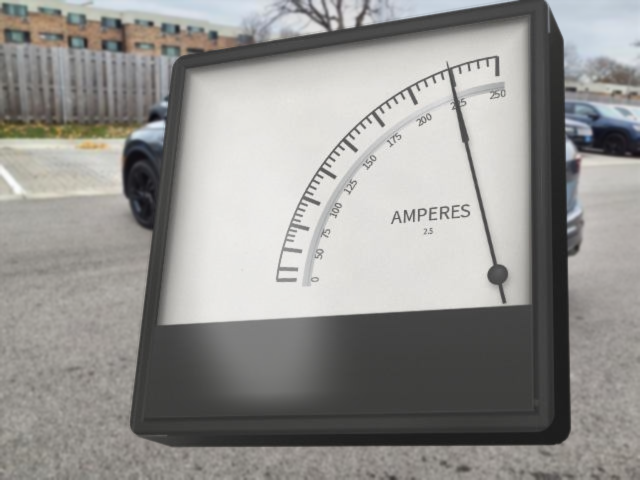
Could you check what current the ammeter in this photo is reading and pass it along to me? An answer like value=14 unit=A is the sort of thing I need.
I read value=225 unit=A
